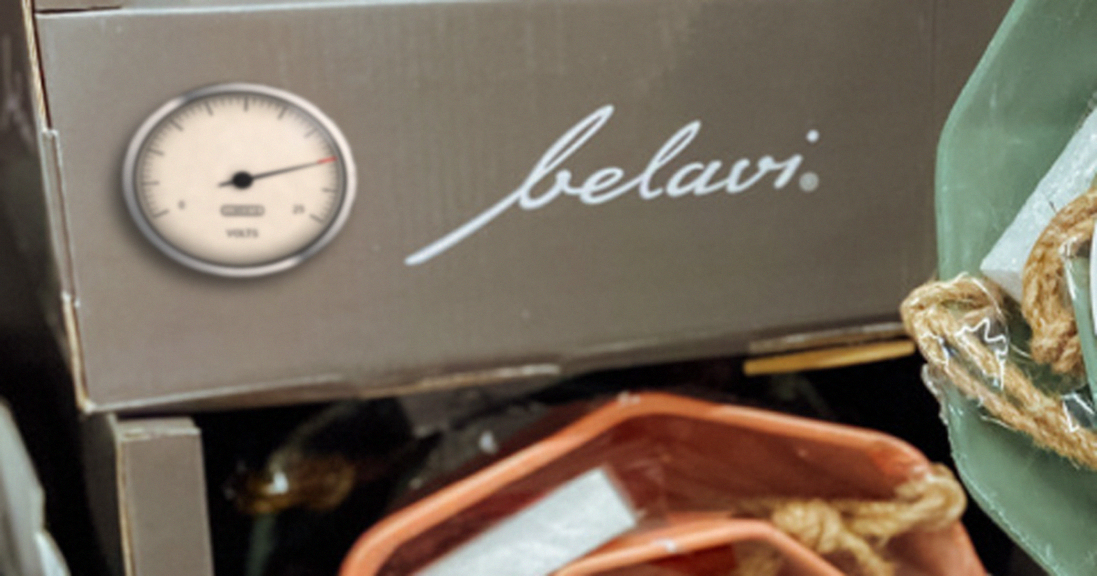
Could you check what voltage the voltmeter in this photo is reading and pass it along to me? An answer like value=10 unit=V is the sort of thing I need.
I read value=20 unit=V
